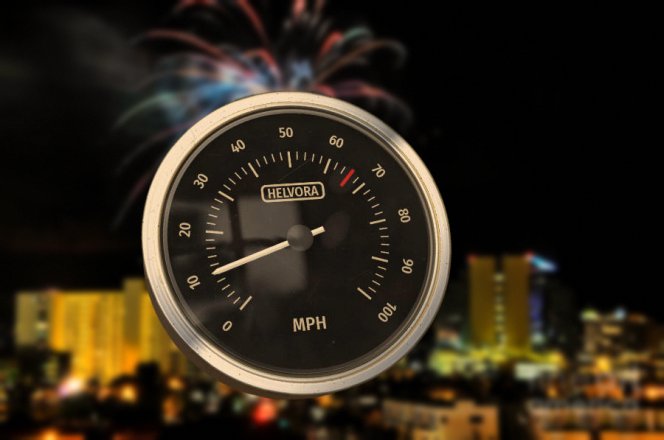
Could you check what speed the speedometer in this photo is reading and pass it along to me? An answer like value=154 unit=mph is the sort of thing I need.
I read value=10 unit=mph
